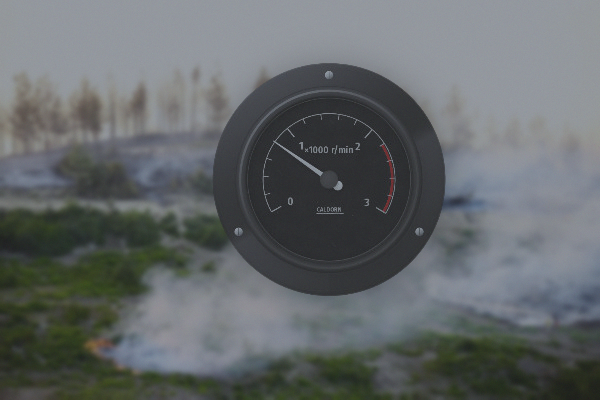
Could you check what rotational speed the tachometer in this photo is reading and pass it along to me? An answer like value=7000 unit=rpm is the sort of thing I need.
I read value=800 unit=rpm
